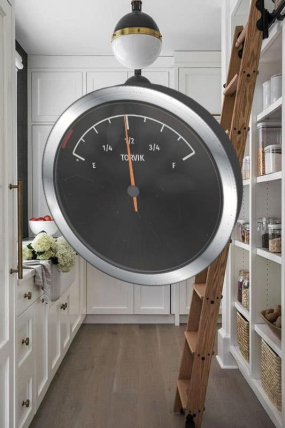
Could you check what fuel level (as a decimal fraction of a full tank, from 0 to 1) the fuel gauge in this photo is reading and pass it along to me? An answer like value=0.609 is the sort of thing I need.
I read value=0.5
